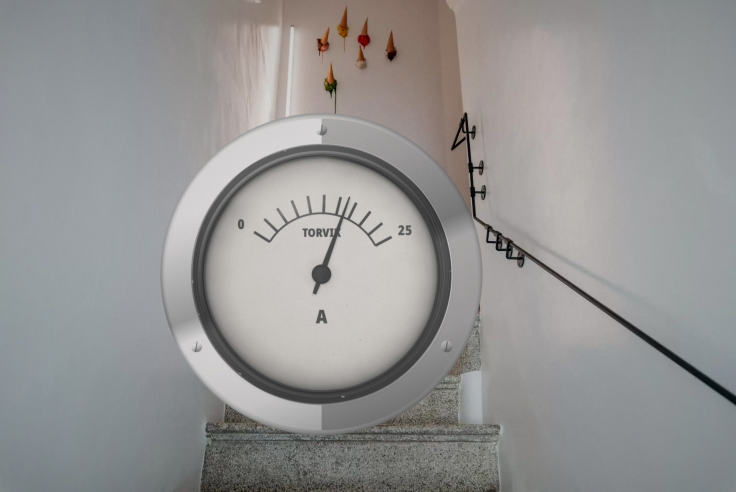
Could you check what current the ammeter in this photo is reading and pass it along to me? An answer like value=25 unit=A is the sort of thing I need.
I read value=16.25 unit=A
